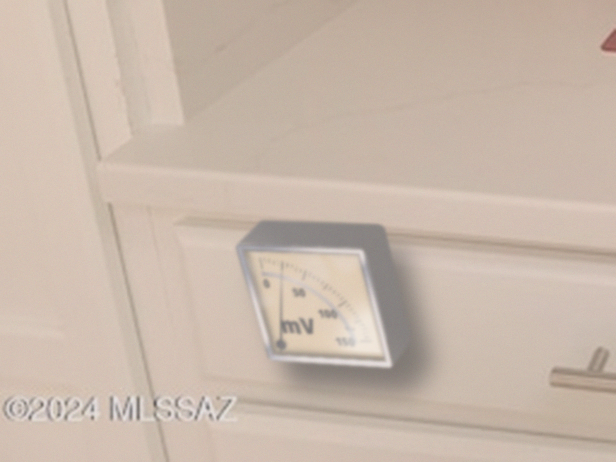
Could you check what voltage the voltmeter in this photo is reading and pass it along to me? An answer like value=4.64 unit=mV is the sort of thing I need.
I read value=25 unit=mV
